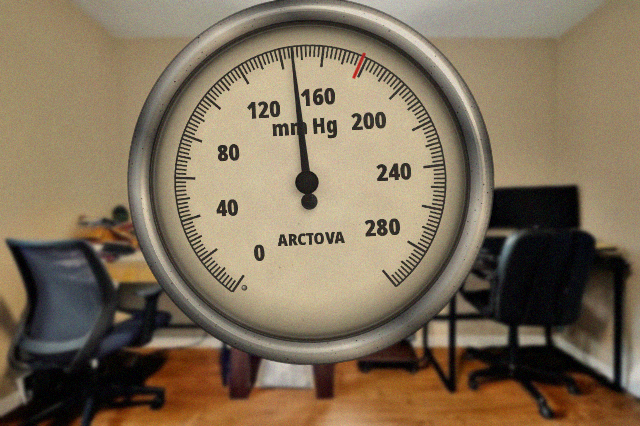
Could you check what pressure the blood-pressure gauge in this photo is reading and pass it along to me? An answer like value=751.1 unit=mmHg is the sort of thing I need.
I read value=146 unit=mmHg
